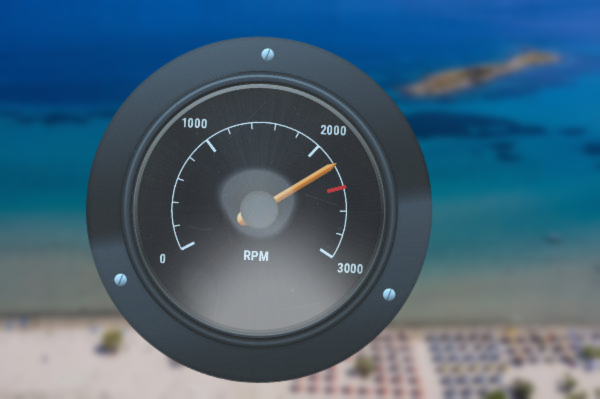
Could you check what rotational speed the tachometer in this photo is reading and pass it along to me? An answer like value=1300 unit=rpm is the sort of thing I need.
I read value=2200 unit=rpm
